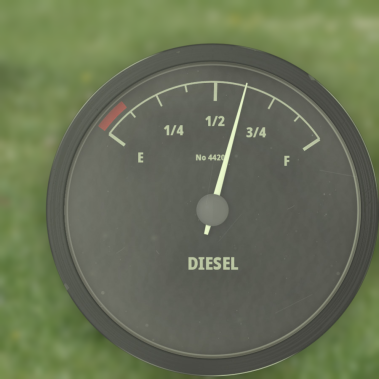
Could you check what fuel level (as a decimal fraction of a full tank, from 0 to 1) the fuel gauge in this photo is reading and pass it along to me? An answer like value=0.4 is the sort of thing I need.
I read value=0.625
